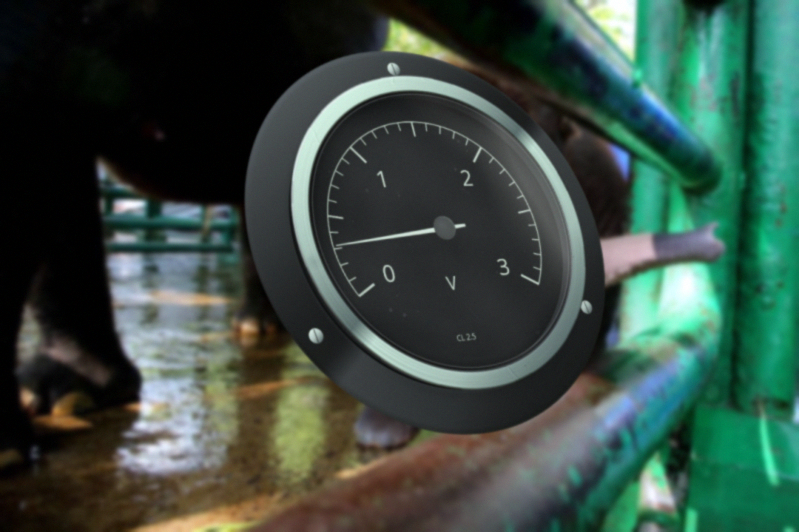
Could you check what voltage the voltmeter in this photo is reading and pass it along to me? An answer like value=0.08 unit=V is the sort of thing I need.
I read value=0.3 unit=V
